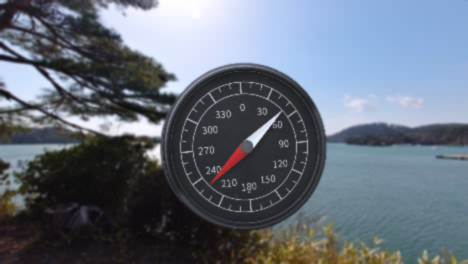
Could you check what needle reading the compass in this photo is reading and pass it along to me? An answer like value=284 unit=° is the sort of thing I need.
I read value=230 unit=°
